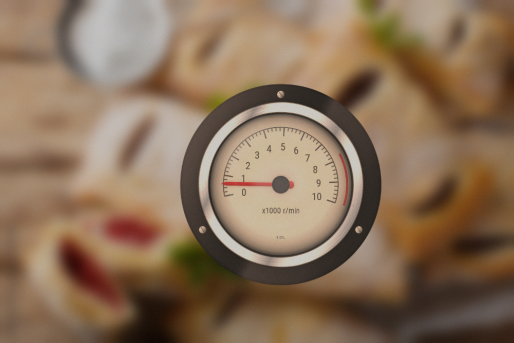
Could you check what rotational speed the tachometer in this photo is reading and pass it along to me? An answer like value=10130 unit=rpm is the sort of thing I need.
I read value=600 unit=rpm
